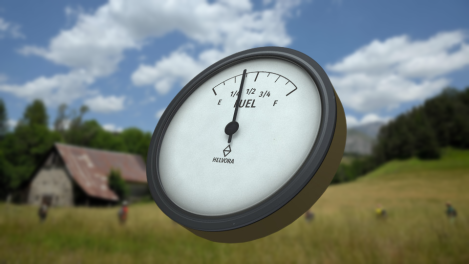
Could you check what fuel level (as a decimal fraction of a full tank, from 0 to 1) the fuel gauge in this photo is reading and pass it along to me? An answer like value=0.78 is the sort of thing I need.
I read value=0.375
